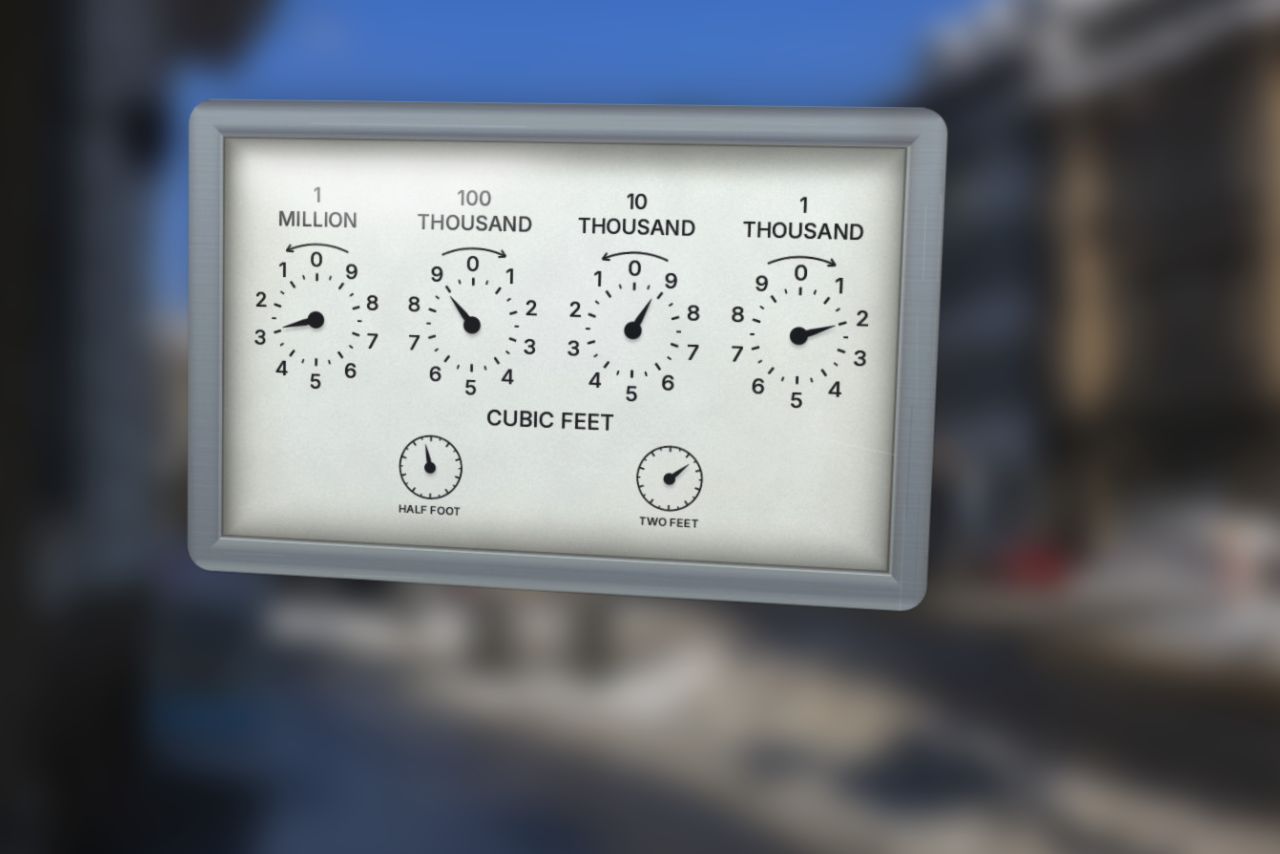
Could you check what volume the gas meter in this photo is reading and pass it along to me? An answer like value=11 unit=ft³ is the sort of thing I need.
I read value=289200 unit=ft³
